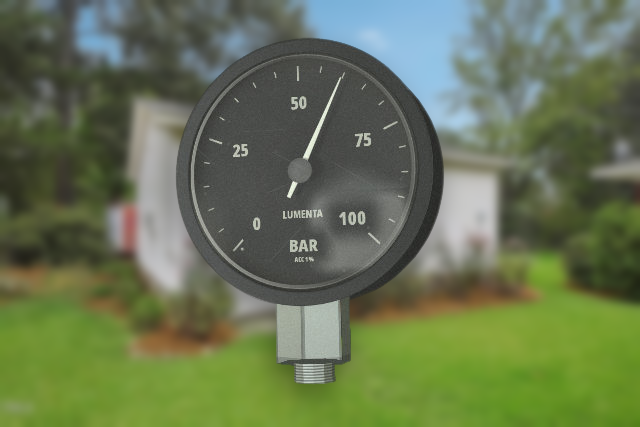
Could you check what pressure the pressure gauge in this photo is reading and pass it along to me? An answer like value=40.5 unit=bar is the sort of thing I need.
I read value=60 unit=bar
